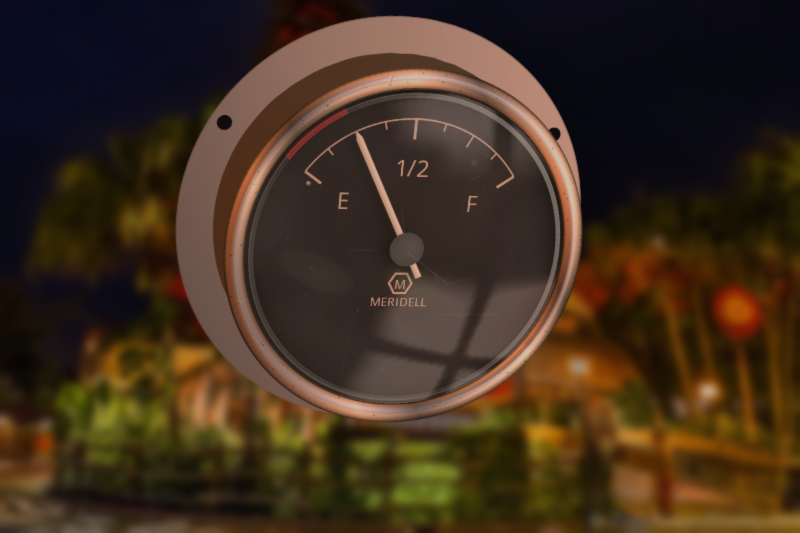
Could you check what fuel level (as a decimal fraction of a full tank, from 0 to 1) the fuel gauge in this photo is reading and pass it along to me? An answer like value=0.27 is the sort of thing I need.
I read value=0.25
